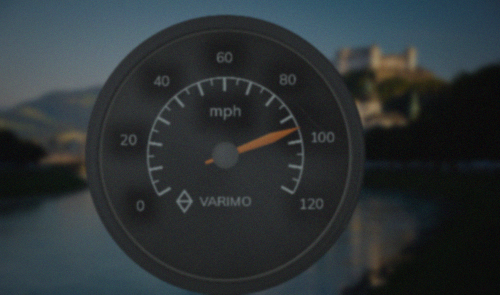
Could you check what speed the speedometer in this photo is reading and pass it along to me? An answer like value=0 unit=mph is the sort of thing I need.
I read value=95 unit=mph
